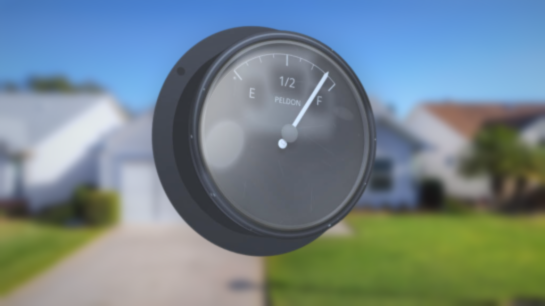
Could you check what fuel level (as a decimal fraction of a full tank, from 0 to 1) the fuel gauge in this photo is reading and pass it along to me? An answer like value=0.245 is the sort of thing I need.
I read value=0.875
